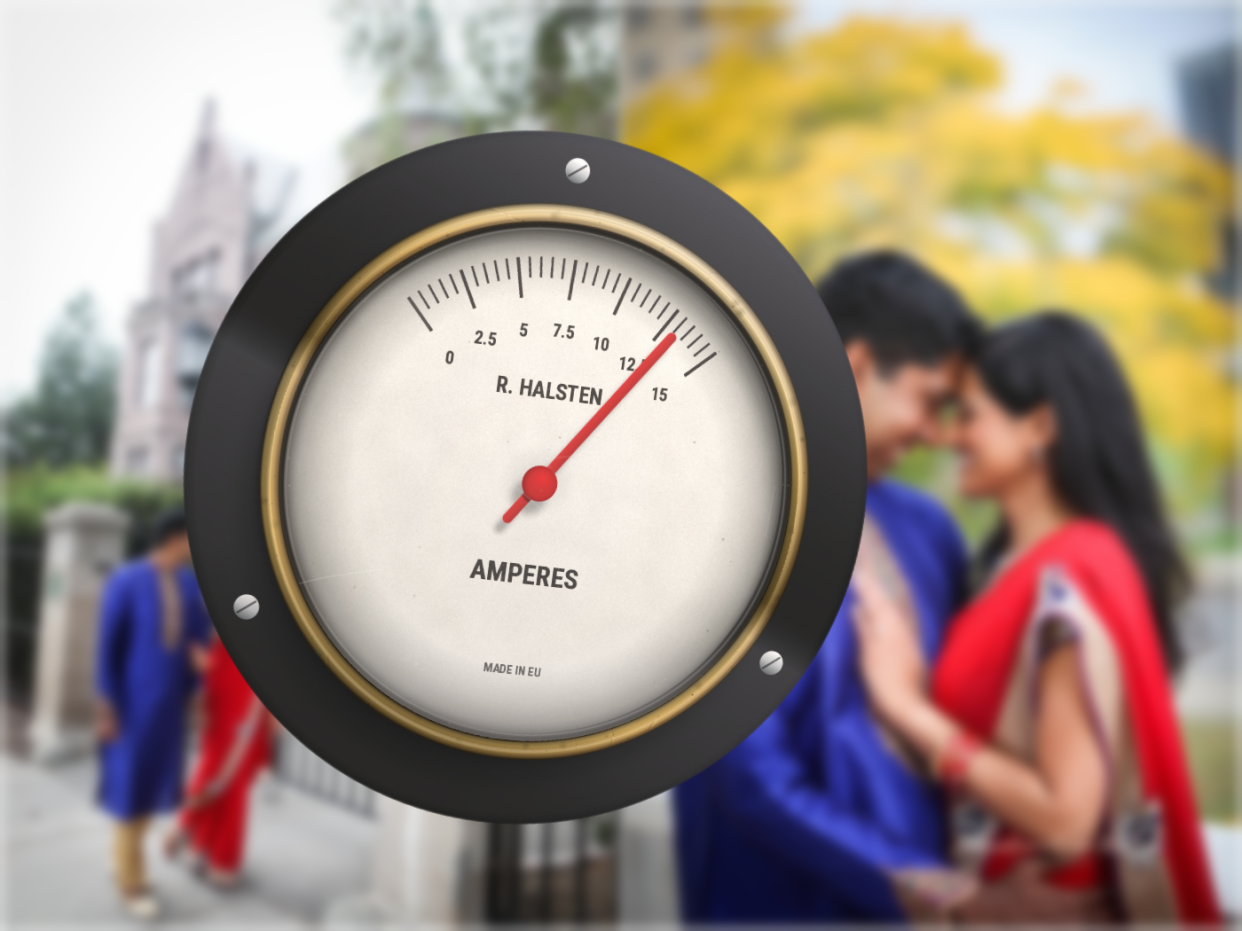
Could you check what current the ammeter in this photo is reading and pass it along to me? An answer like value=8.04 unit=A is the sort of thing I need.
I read value=13 unit=A
